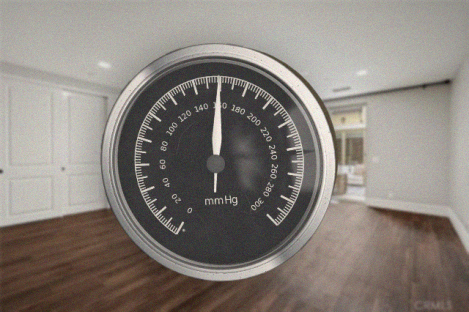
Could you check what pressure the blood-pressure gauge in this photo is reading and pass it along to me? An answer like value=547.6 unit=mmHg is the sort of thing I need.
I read value=160 unit=mmHg
